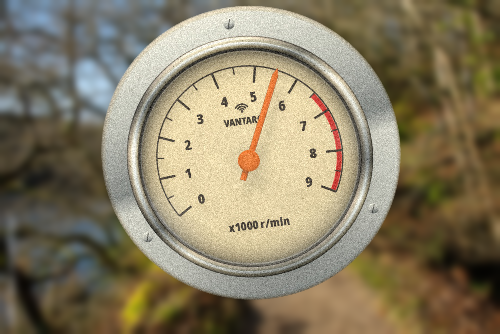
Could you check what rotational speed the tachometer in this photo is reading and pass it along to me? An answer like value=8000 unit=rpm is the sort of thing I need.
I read value=5500 unit=rpm
